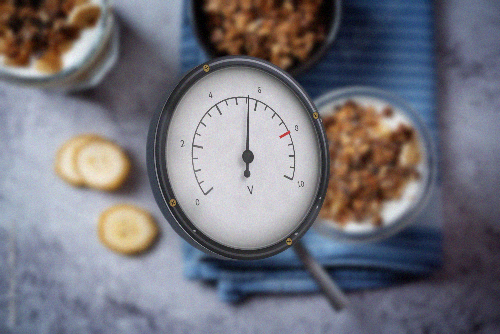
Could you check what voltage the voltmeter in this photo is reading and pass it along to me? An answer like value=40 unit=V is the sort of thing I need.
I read value=5.5 unit=V
